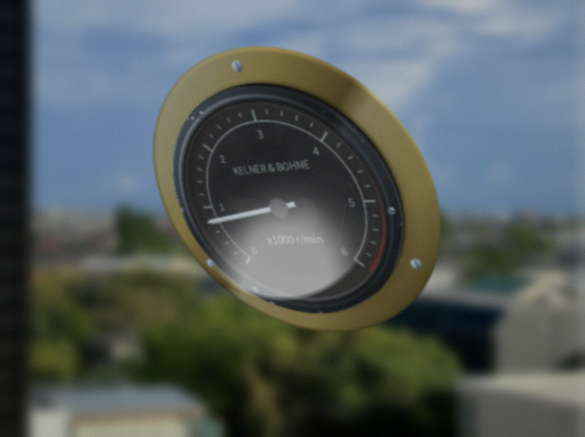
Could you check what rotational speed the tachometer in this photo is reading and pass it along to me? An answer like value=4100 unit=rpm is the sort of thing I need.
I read value=800 unit=rpm
